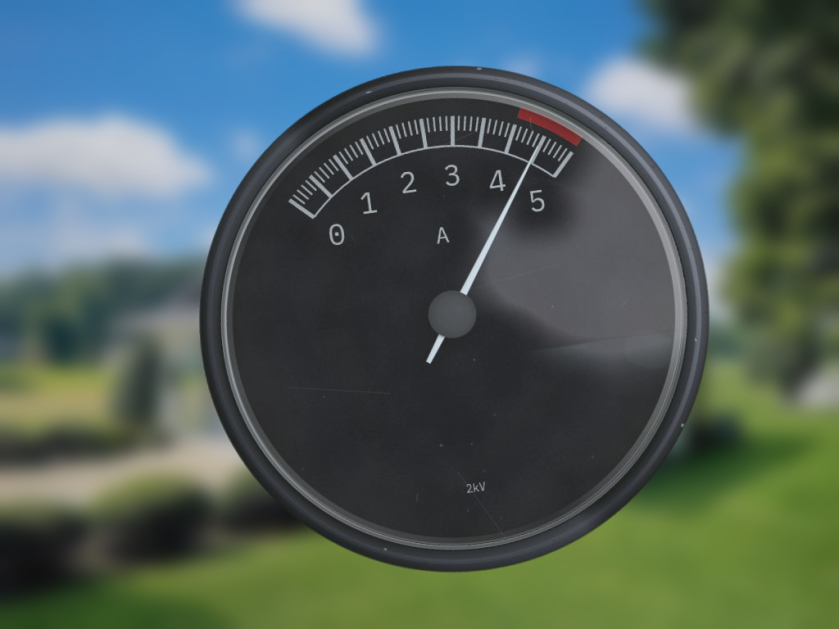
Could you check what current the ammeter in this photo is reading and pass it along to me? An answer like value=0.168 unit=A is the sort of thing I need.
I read value=4.5 unit=A
